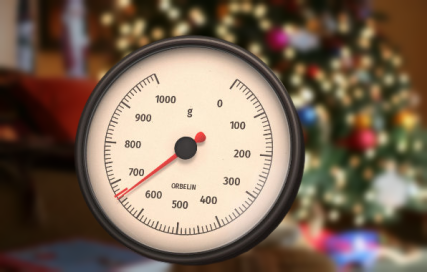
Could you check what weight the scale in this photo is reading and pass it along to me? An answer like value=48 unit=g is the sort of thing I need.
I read value=660 unit=g
